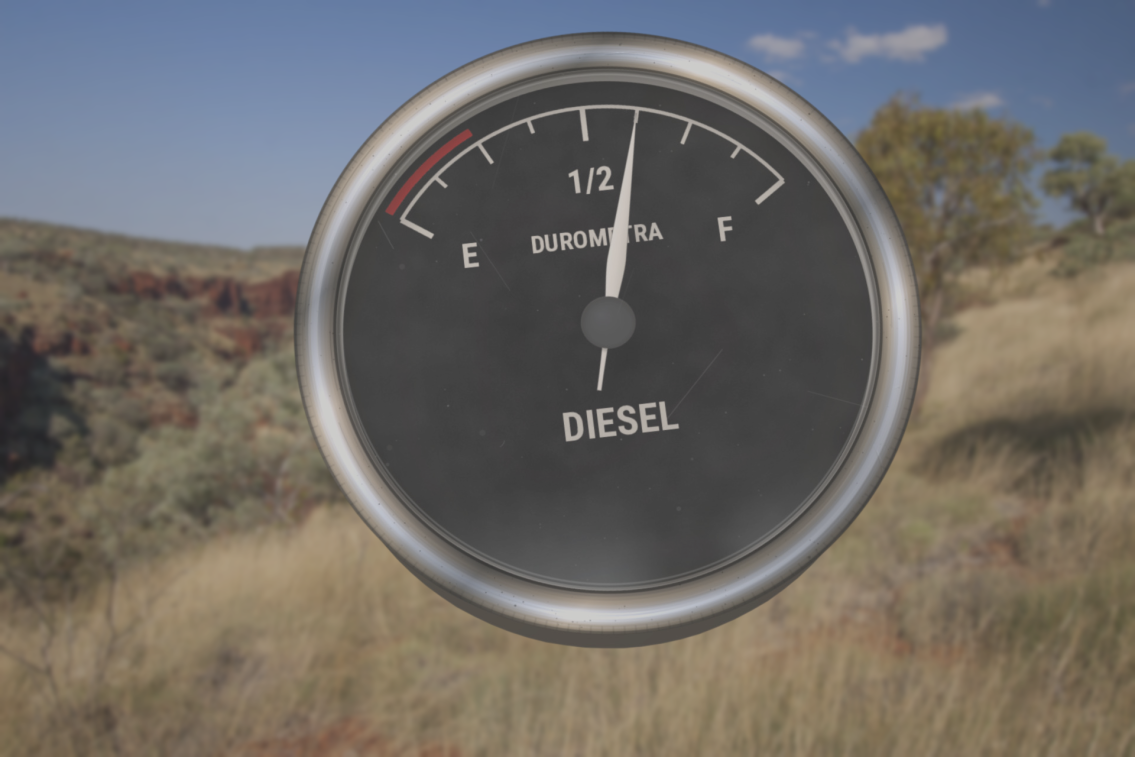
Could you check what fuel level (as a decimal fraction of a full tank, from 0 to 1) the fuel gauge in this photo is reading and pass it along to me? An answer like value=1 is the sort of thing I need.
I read value=0.625
